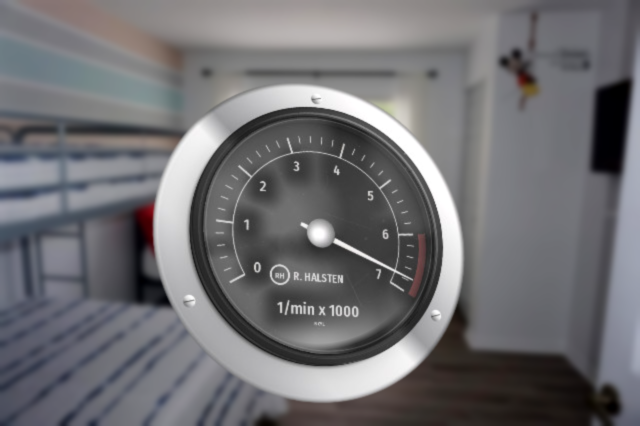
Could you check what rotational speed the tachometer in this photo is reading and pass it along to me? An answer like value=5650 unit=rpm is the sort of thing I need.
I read value=6800 unit=rpm
